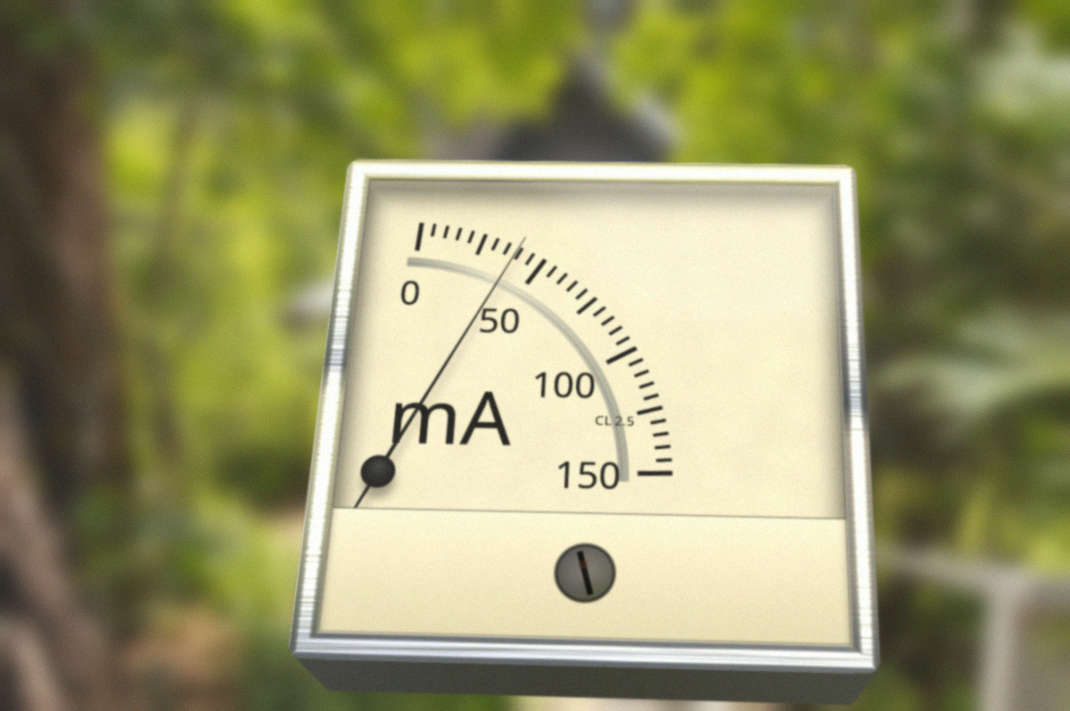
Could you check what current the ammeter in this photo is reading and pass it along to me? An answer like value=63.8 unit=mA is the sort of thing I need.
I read value=40 unit=mA
